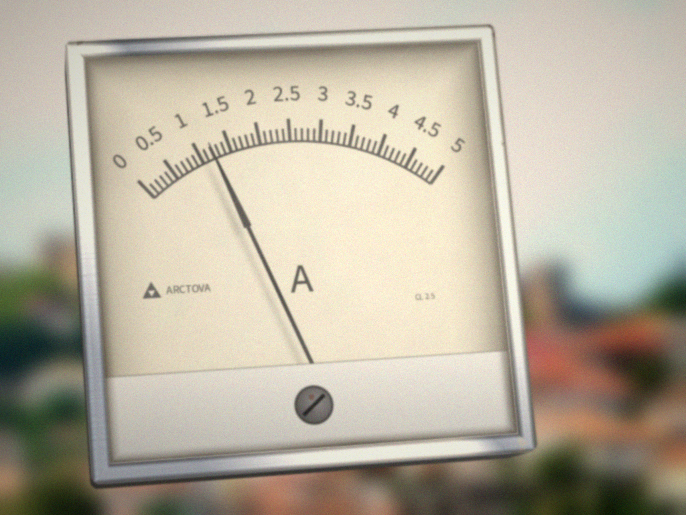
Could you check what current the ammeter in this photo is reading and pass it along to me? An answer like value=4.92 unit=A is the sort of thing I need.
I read value=1.2 unit=A
